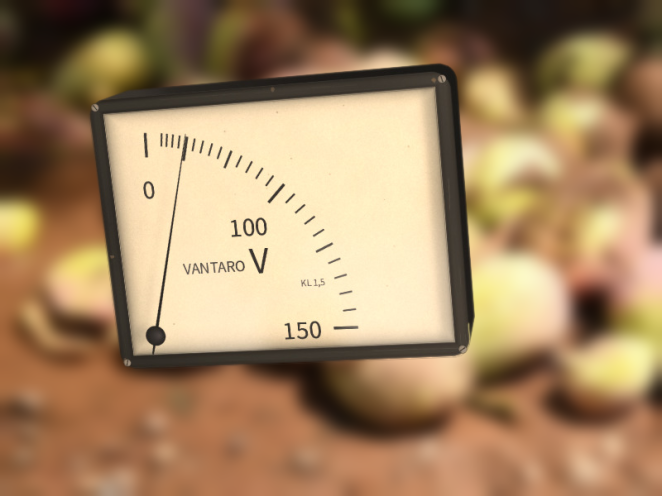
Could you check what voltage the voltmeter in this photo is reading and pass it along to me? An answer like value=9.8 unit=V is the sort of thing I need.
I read value=50 unit=V
